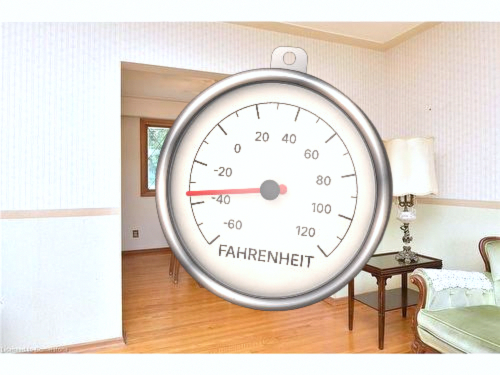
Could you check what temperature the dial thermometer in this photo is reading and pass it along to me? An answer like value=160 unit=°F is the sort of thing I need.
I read value=-35 unit=°F
